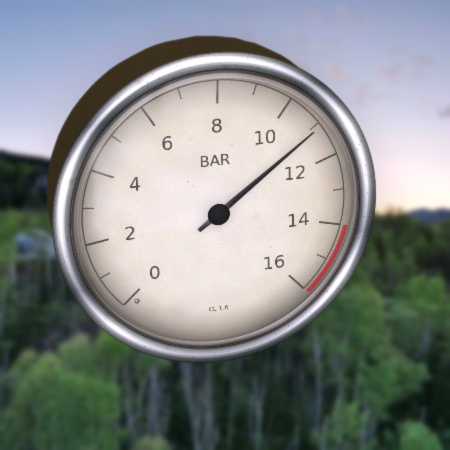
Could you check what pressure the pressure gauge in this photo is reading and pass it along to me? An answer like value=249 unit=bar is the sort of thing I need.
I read value=11 unit=bar
